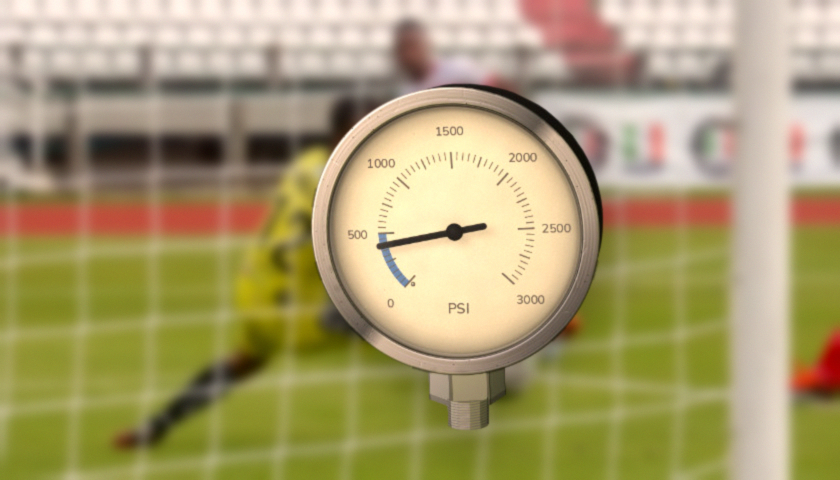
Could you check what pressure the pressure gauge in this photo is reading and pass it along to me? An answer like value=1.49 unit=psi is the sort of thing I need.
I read value=400 unit=psi
